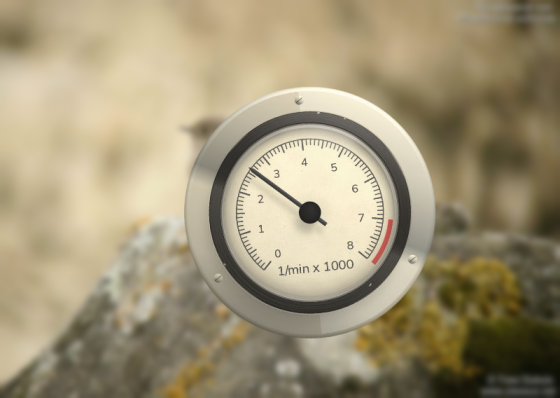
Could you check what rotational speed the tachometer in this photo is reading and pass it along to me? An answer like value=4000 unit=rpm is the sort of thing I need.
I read value=2600 unit=rpm
